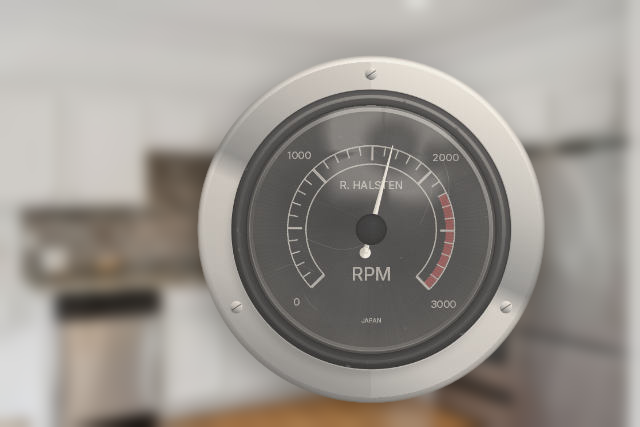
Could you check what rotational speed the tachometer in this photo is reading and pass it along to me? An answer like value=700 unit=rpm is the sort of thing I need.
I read value=1650 unit=rpm
